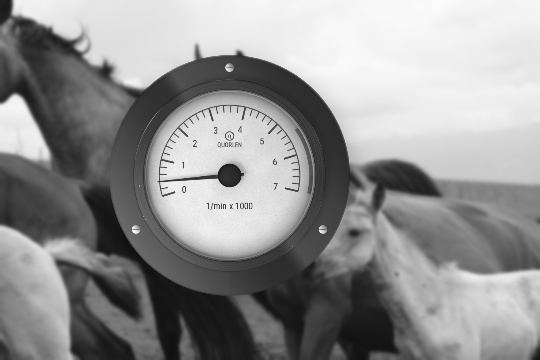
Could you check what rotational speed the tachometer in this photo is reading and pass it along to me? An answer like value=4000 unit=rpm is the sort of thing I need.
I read value=400 unit=rpm
